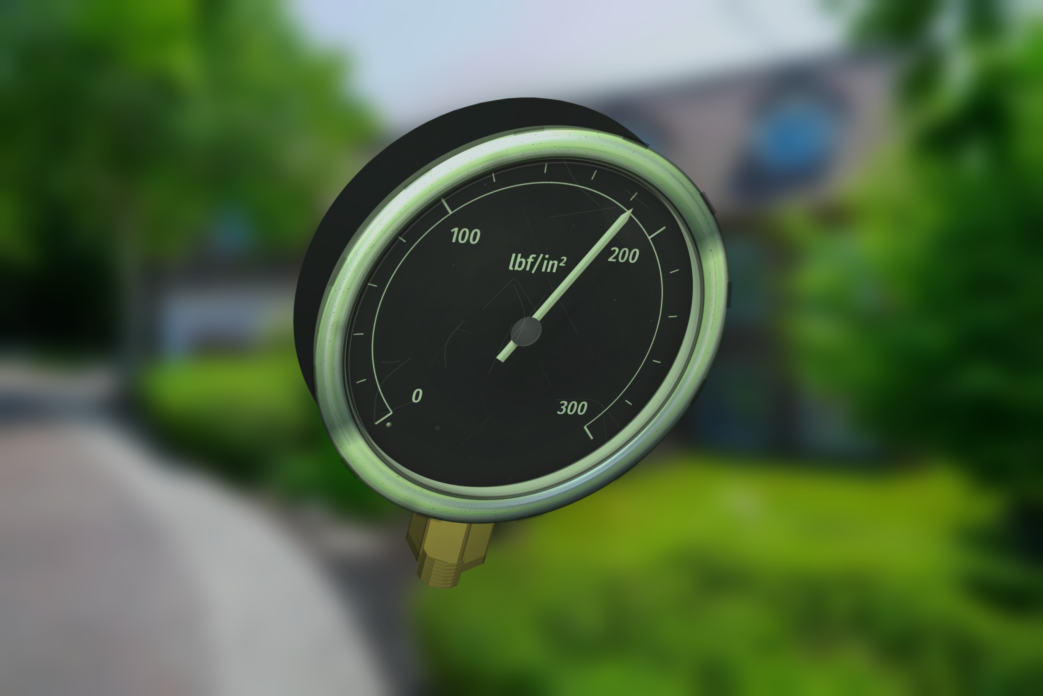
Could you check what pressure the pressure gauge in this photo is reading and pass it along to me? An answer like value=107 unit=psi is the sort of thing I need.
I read value=180 unit=psi
